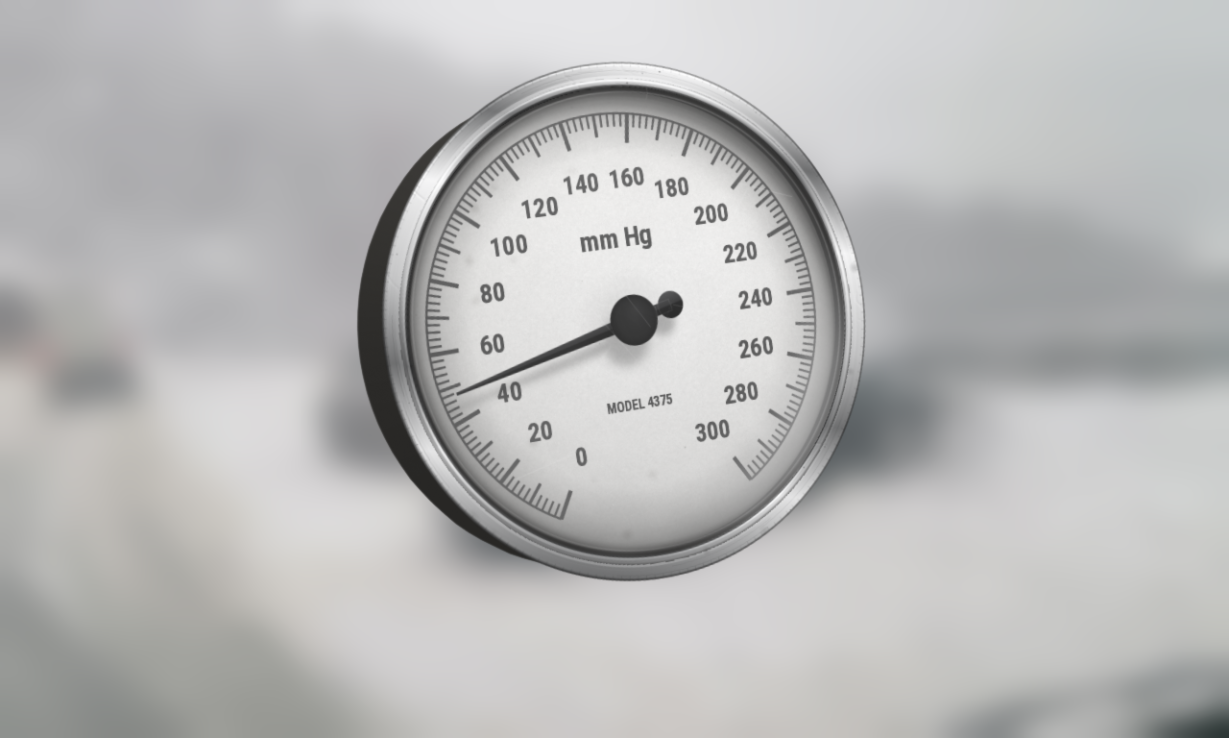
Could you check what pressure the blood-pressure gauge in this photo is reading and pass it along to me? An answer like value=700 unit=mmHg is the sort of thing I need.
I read value=48 unit=mmHg
